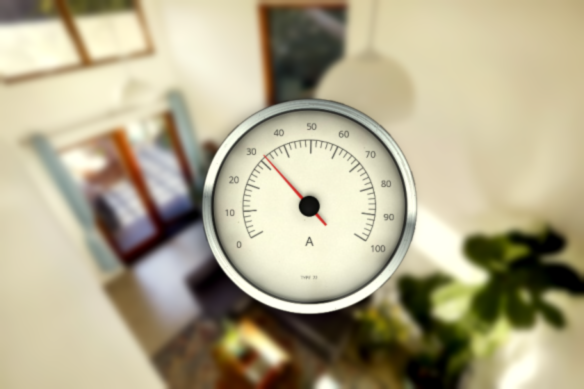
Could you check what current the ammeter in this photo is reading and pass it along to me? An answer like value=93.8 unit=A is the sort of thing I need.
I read value=32 unit=A
